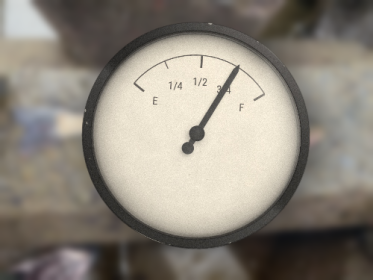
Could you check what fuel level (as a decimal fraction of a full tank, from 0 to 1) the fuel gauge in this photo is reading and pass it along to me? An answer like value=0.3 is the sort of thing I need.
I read value=0.75
